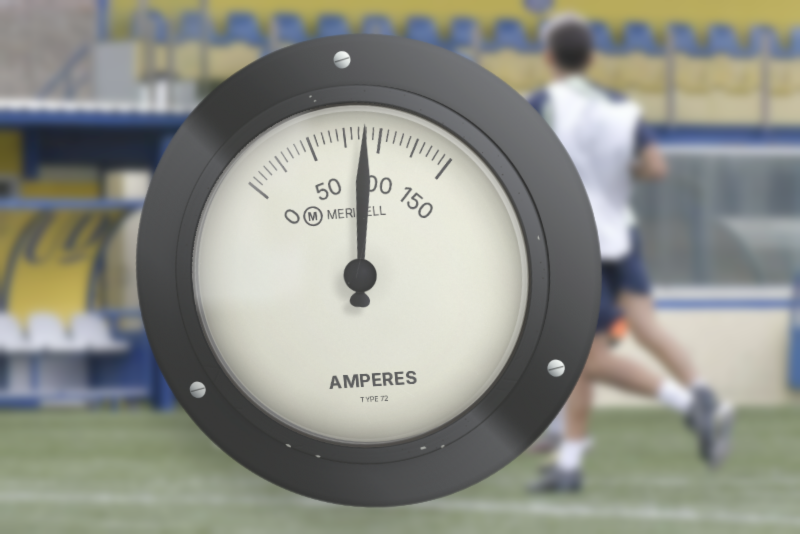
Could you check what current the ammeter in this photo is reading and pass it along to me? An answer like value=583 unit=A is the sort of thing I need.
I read value=90 unit=A
